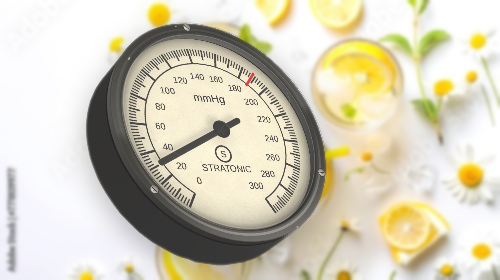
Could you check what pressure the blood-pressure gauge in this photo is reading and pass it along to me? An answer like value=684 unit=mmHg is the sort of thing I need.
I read value=30 unit=mmHg
